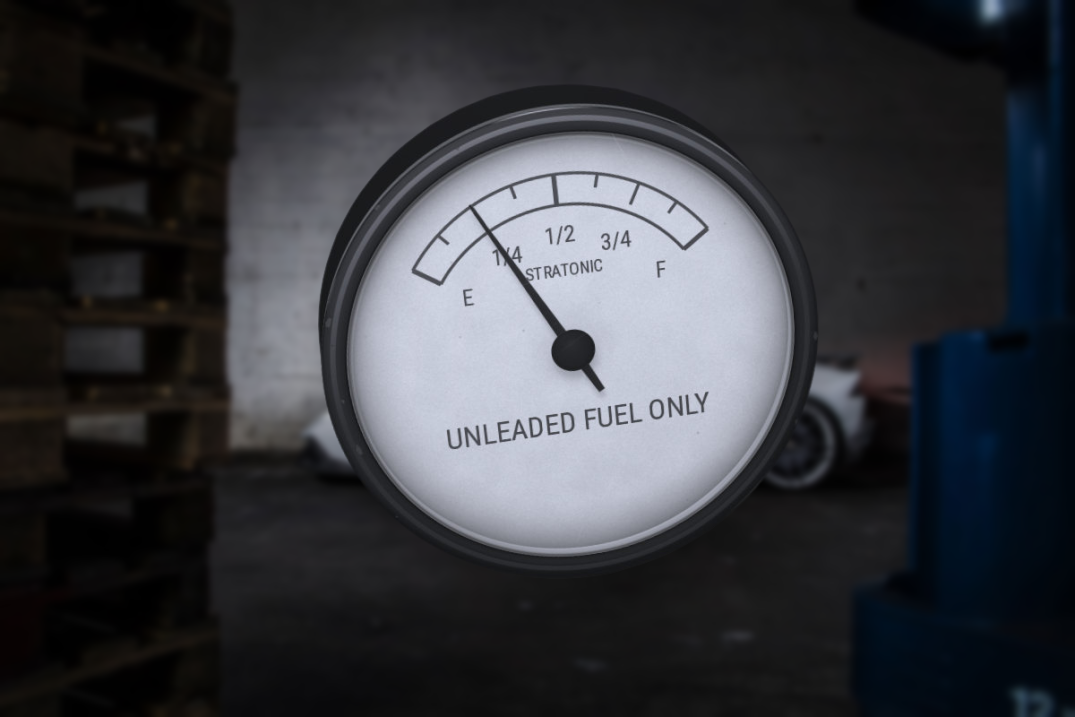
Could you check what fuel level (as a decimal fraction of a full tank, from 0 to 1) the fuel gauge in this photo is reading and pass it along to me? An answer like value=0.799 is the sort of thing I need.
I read value=0.25
